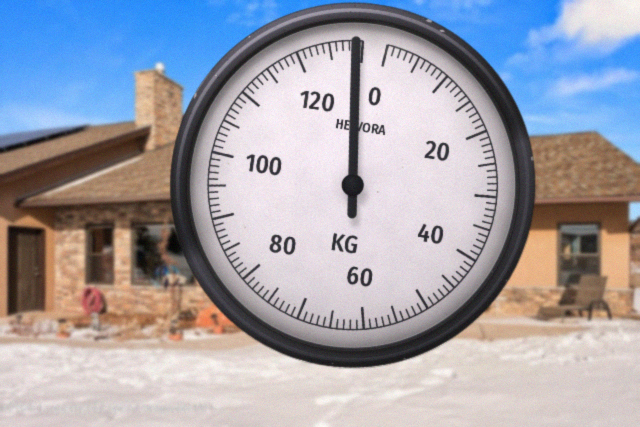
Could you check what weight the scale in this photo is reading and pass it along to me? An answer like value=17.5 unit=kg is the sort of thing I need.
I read value=129 unit=kg
